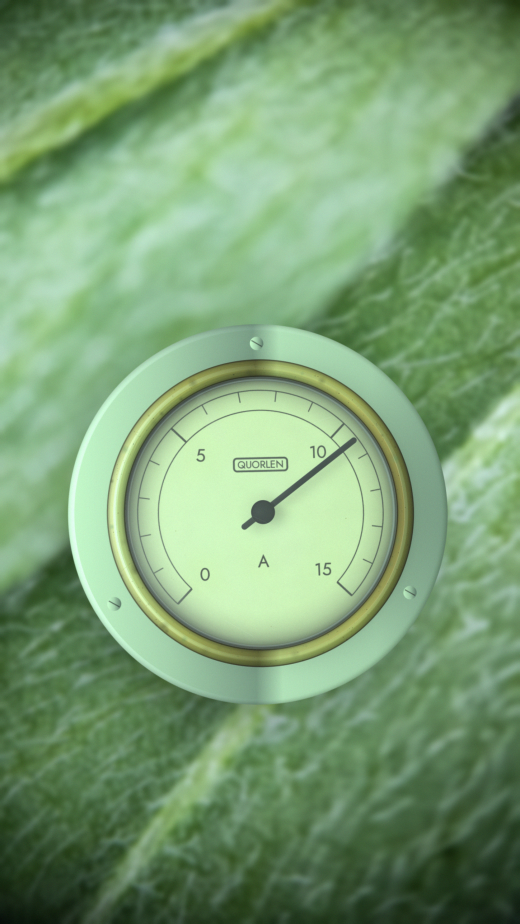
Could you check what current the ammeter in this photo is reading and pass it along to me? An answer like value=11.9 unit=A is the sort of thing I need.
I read value=10.5 unit=A
